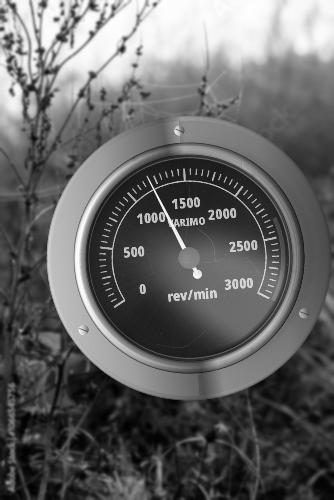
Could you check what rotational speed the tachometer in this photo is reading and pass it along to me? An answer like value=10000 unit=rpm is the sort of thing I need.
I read value=1200 unit=rpm
